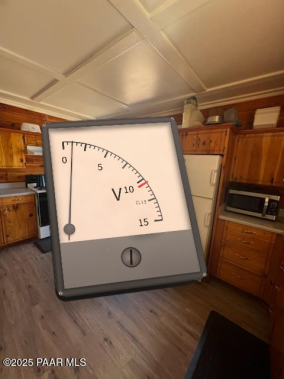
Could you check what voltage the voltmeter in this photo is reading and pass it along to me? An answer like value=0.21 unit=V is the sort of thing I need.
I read value=1 unit=V
